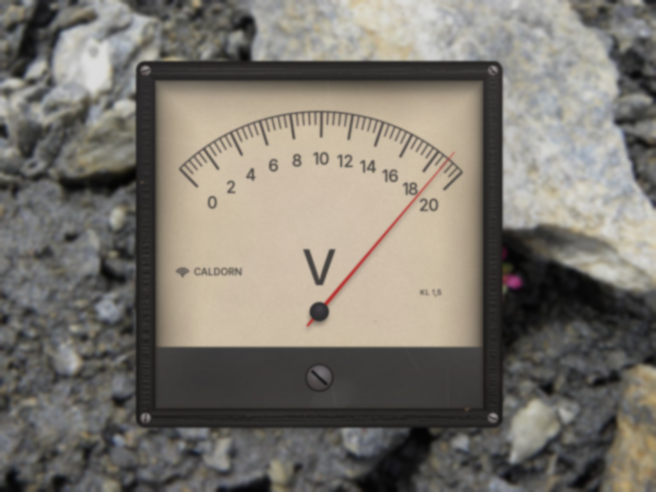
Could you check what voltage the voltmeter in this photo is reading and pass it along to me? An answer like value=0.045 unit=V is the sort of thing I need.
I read value=18.8 unit=V
